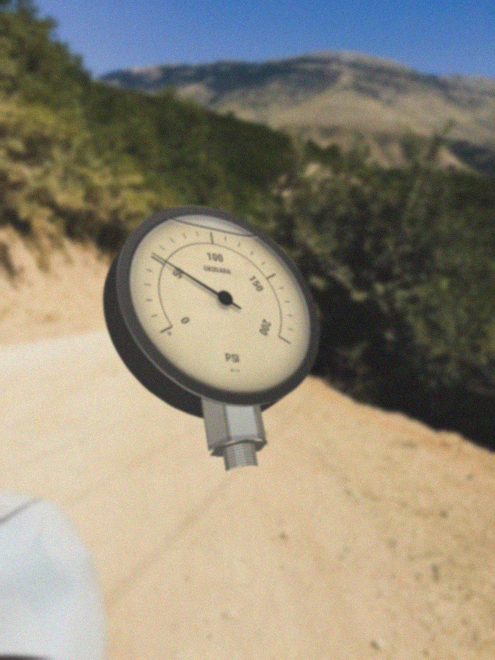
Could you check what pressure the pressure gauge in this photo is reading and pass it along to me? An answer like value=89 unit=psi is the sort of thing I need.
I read value=50 unit=psi
